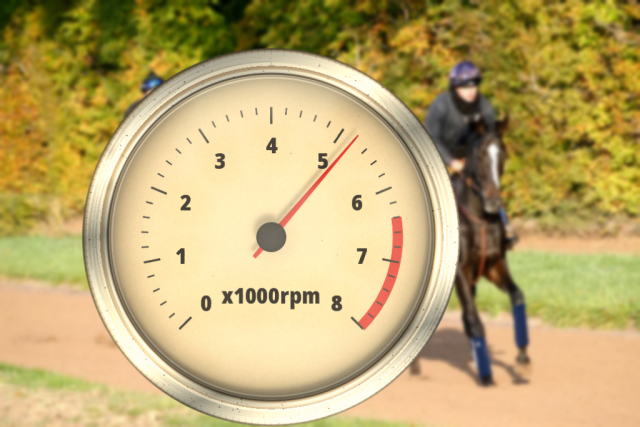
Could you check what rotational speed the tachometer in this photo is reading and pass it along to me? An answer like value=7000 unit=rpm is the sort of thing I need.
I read value=5200 unit=rpm
